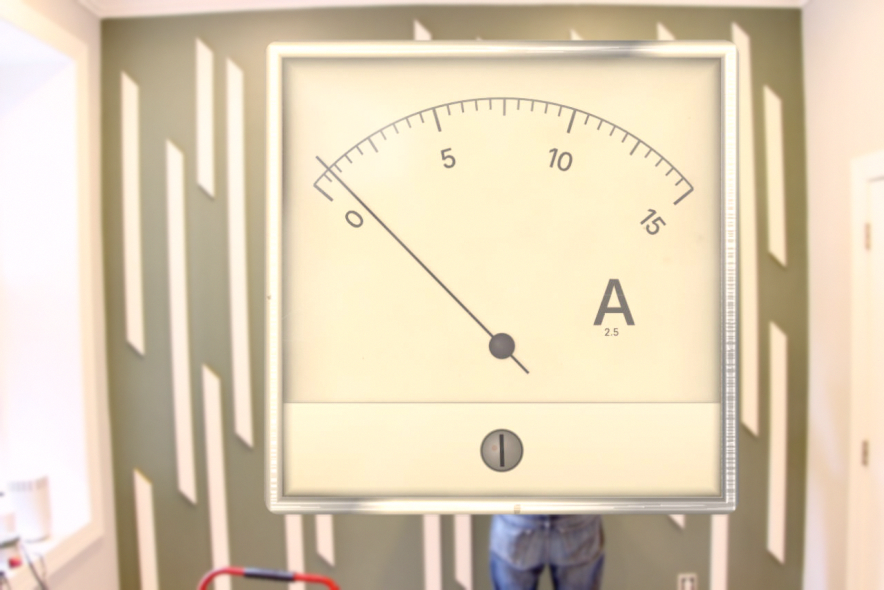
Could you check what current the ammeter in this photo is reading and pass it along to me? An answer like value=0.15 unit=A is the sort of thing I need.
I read value=0.75 unit=A
